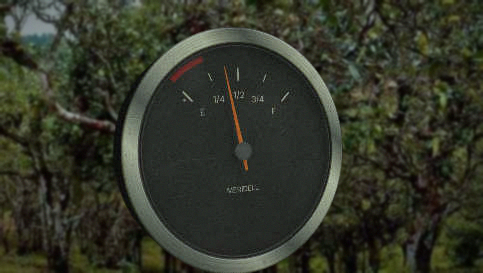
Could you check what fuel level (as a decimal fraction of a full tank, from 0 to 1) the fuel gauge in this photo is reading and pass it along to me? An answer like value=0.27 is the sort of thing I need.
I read value=0.375
